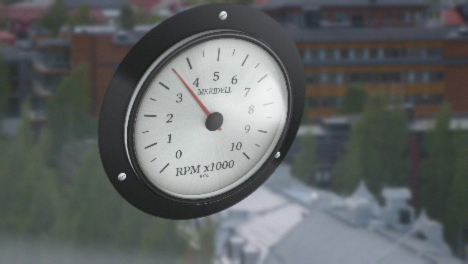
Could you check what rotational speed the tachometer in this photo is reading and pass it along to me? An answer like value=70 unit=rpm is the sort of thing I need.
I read value=3500 unit=rpm
